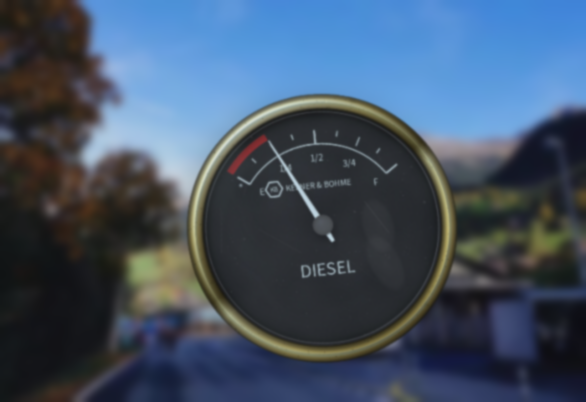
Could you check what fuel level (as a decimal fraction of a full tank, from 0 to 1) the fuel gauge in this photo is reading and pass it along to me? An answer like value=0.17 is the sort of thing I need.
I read value=0.25
